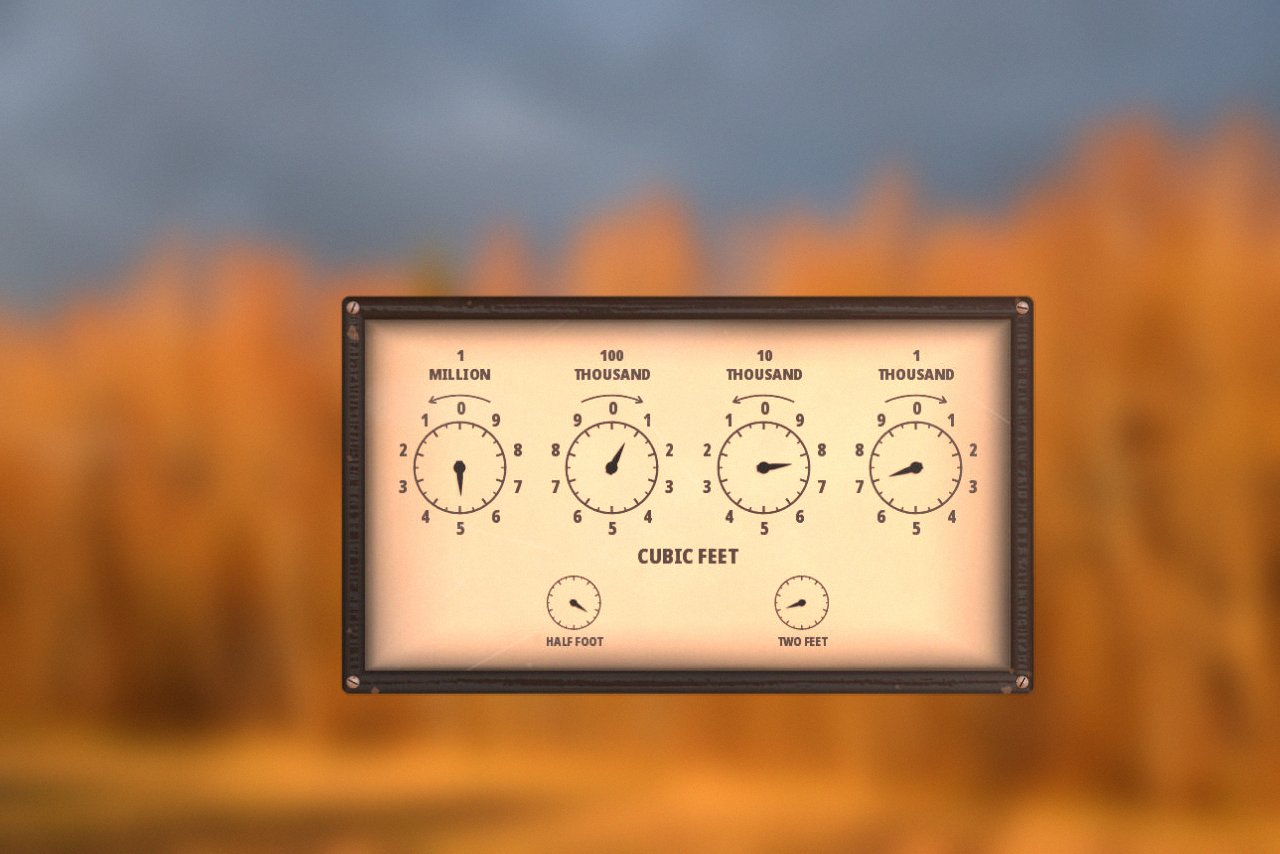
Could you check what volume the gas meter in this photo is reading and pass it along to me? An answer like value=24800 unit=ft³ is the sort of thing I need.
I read value=507700 unit=ft³
